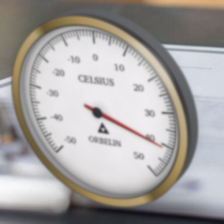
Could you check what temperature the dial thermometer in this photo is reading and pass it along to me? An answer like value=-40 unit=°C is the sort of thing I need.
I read value=40 unit=°C
